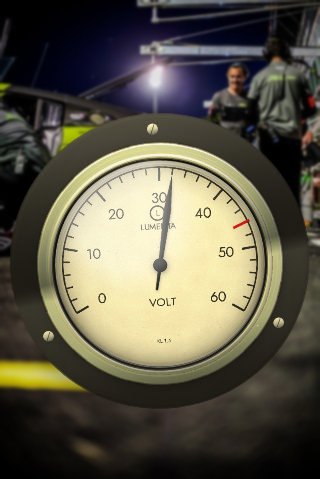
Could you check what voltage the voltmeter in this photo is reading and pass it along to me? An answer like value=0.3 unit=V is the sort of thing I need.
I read value=32 unit=V
